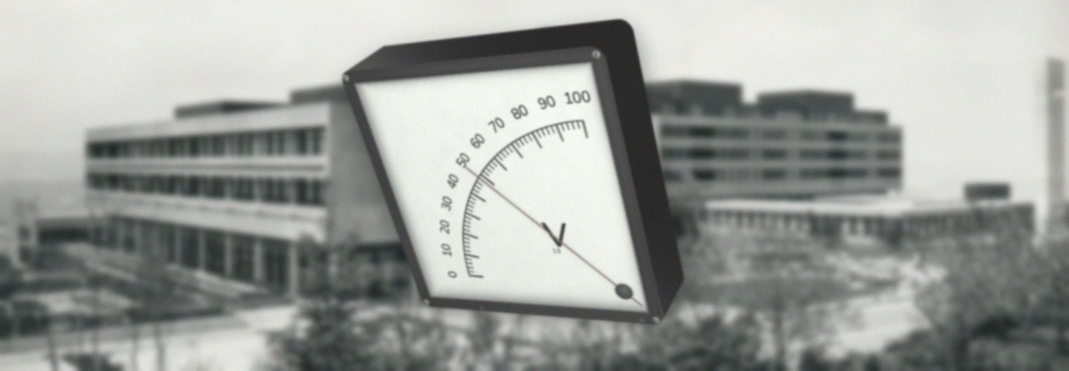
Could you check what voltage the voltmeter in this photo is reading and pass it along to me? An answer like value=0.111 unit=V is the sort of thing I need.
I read value=50 unit=V
